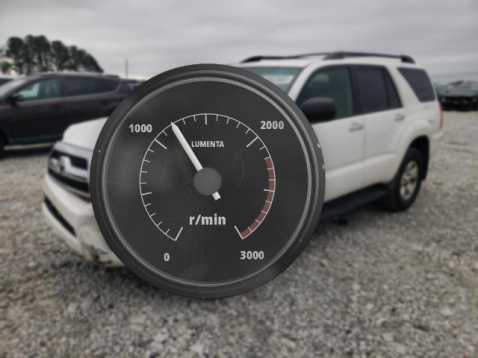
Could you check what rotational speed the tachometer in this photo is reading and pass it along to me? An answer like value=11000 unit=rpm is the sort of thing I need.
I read value=1200 unit=rpm
